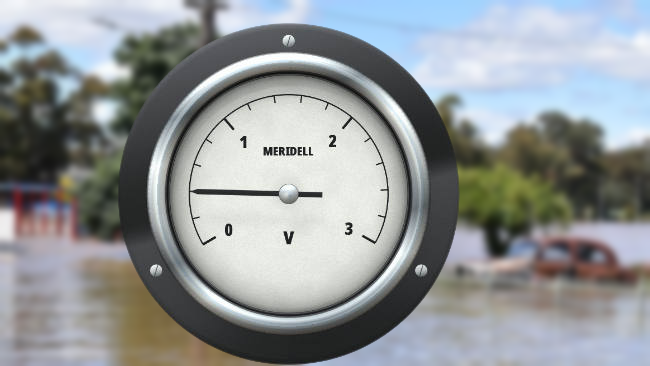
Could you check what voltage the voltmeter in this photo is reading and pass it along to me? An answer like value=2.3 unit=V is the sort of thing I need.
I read value=0.4 unit=V
